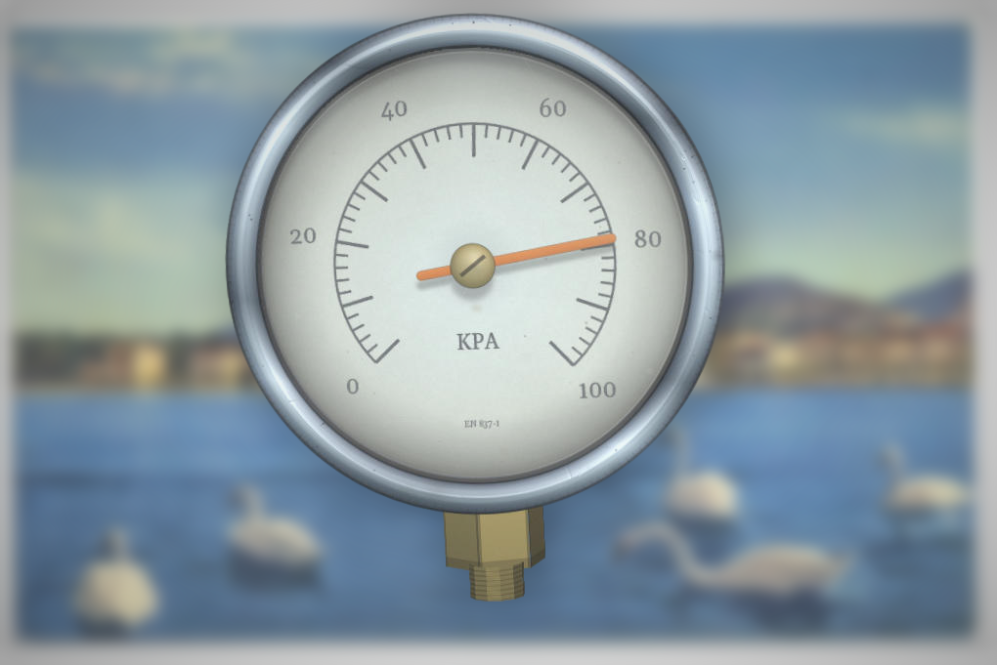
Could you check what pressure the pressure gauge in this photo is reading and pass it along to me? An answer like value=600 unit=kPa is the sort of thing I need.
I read value=79 unit=kPa
